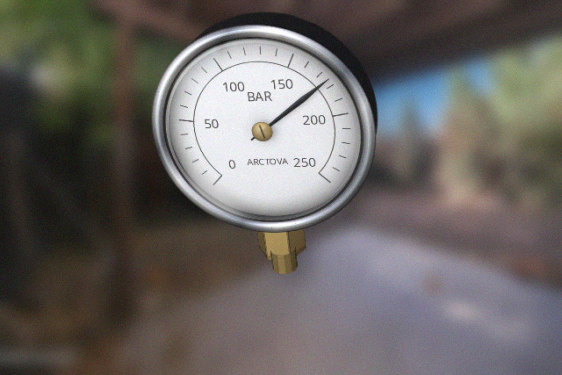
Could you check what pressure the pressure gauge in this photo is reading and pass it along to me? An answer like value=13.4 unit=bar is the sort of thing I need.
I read value=175 unit=bar
